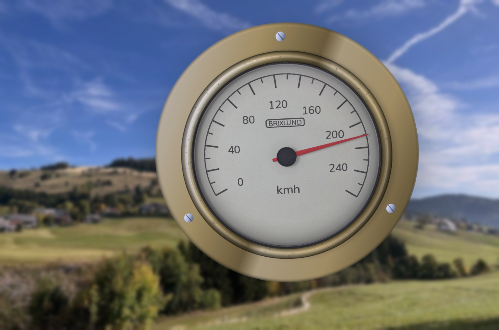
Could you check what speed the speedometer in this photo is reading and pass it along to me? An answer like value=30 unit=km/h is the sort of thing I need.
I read value=210 unit=km/h
